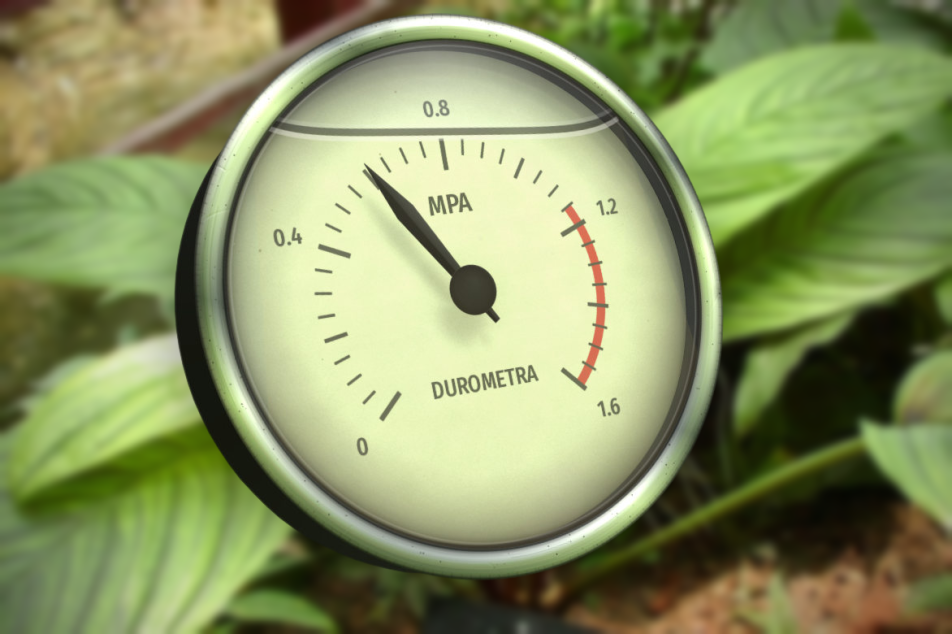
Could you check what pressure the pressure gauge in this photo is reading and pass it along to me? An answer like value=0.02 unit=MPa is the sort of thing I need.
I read value=0.6 unit=MPa
